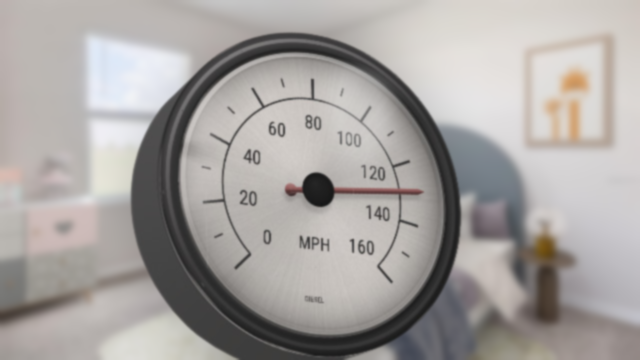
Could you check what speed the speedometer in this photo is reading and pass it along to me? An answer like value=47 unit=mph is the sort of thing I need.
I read value=130 unit=mph
